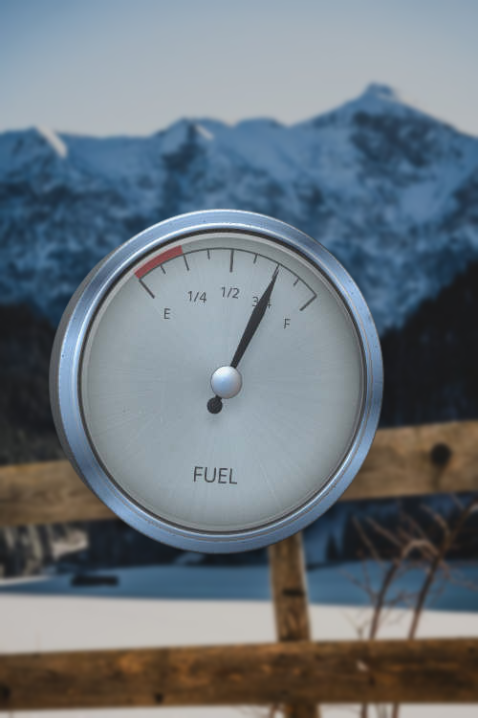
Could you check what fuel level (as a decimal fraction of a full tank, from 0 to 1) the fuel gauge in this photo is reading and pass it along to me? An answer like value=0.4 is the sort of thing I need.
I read value=0.75
